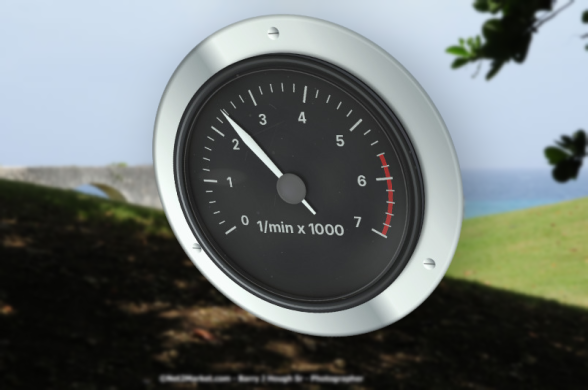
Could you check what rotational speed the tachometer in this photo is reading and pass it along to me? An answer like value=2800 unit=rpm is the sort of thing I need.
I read value=2400 unit=rpm
